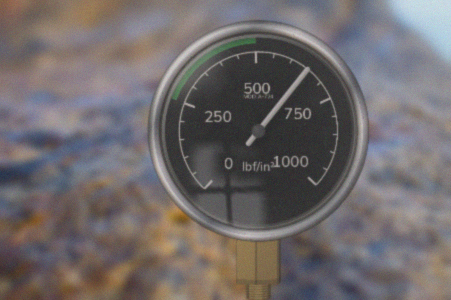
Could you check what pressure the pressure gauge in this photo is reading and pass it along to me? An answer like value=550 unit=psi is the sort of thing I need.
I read value=650 unit=psi
